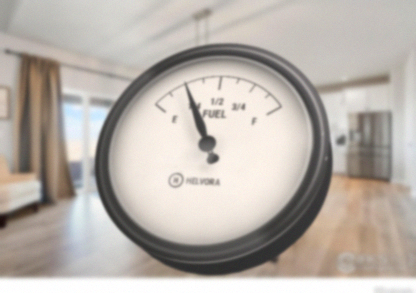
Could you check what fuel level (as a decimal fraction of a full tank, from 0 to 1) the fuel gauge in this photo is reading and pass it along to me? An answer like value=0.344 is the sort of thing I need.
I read value=0.25
